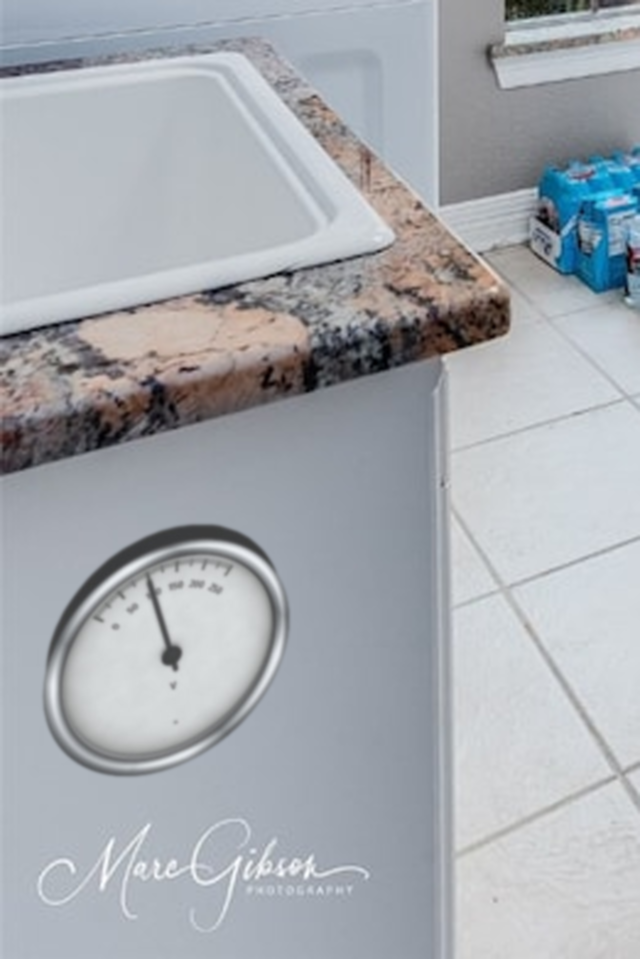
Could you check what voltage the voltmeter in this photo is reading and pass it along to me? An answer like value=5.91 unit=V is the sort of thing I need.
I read value=100 unit=V
